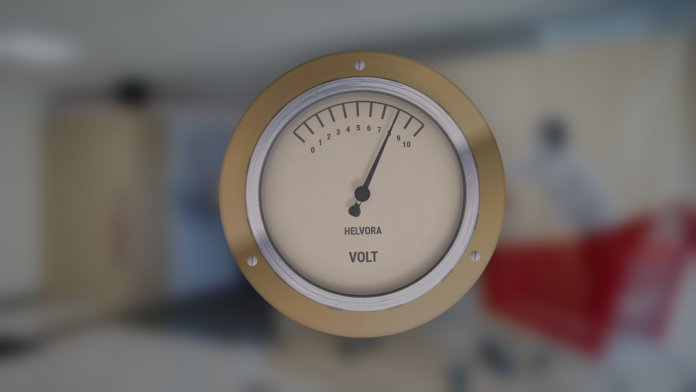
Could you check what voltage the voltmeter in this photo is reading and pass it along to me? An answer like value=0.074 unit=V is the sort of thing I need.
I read value=8 unit=V
